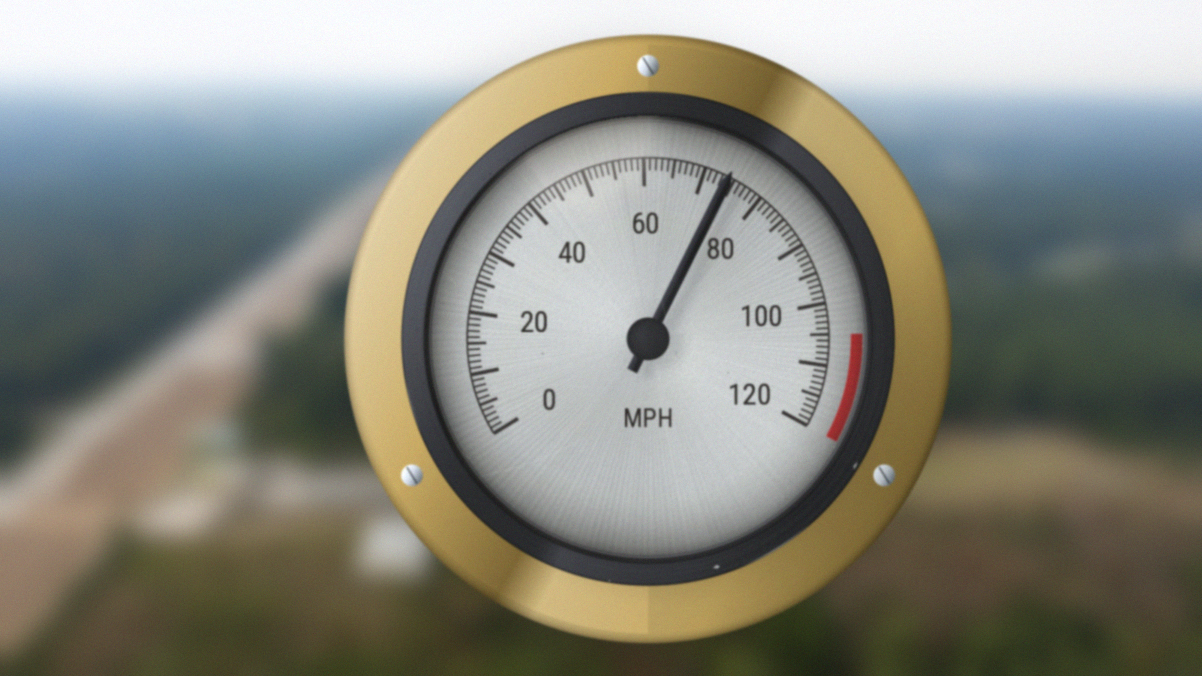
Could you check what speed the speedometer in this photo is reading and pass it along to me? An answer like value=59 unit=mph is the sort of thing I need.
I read value=74 unit=mph
